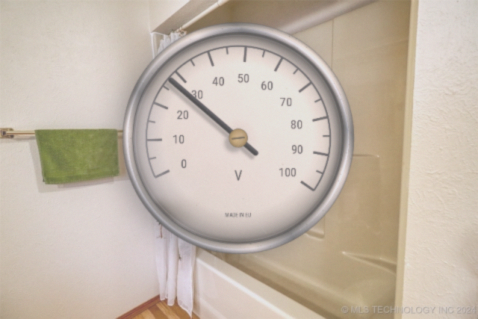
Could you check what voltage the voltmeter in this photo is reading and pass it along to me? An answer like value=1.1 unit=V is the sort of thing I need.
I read value=27.5 unit=V
